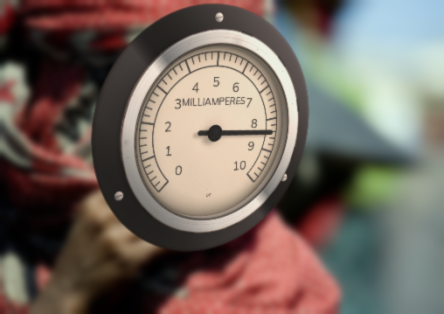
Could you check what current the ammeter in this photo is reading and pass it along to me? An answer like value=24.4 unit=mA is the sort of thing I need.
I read value=8.4 unit=mA
